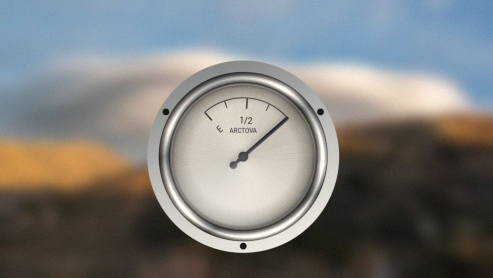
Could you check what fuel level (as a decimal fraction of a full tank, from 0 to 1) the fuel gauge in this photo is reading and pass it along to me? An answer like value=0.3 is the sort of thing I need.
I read value=1
